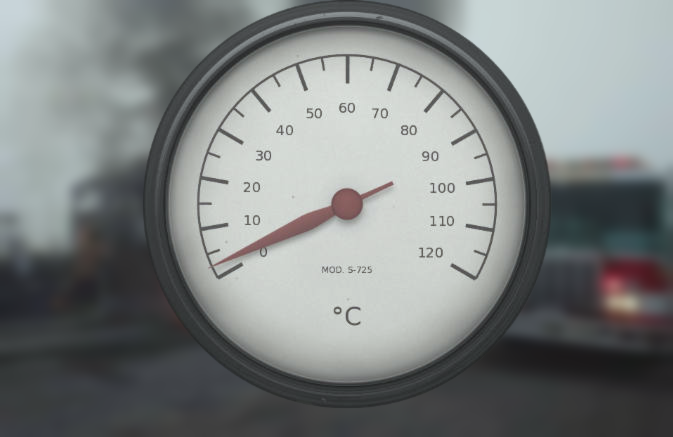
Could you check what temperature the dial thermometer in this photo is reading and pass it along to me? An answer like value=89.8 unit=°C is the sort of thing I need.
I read value=2.5 unit=°C
